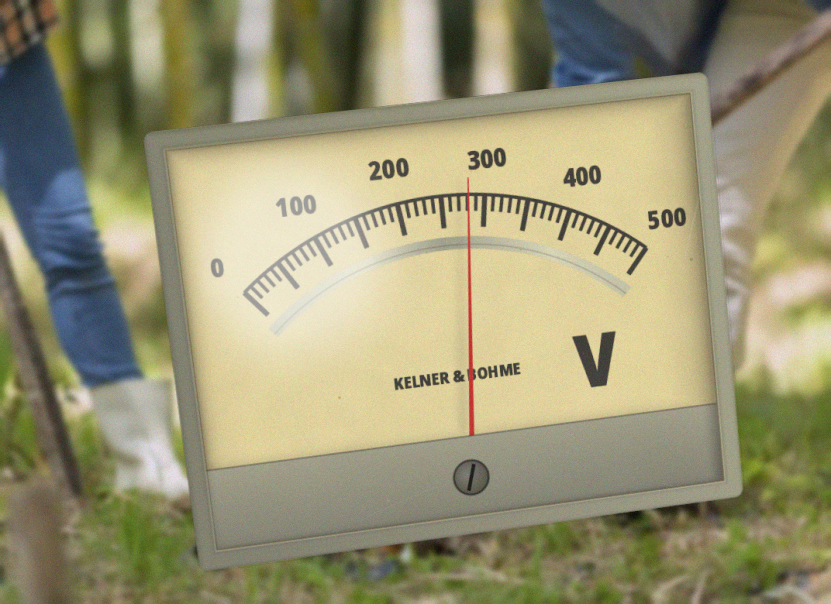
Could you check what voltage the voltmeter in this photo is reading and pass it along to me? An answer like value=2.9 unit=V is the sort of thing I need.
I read value=280 unit=V
